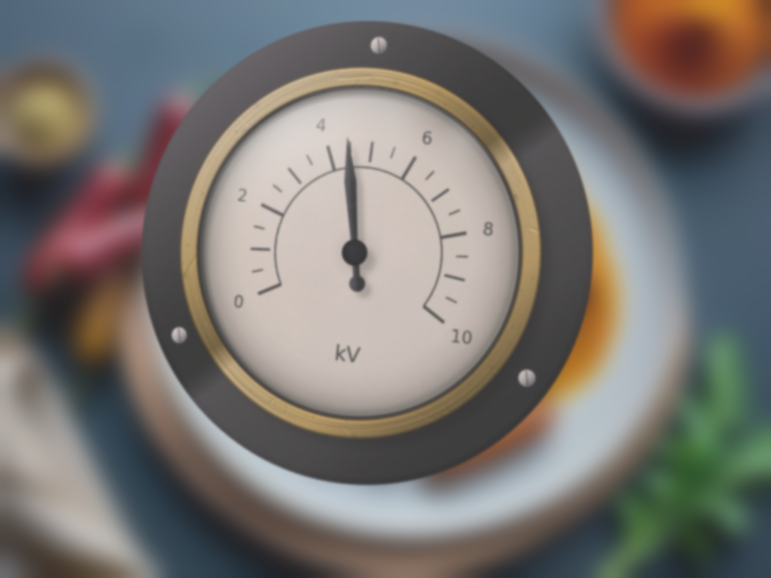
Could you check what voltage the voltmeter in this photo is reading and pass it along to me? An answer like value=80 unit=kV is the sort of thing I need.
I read value=4.5 unit=kV
